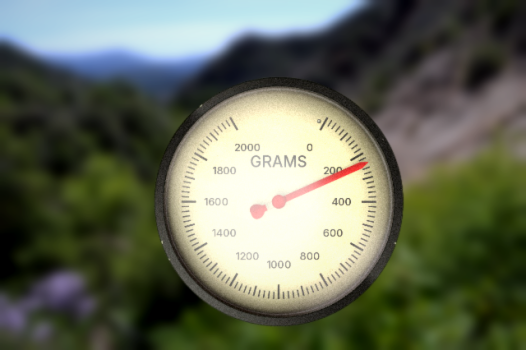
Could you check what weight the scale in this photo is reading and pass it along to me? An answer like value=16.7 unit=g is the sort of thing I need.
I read value=240 unit=g
